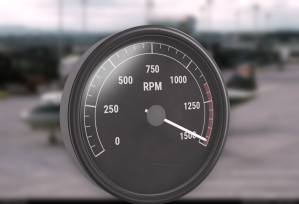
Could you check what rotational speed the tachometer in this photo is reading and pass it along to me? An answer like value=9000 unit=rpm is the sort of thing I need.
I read value=1475 unit=rpm
